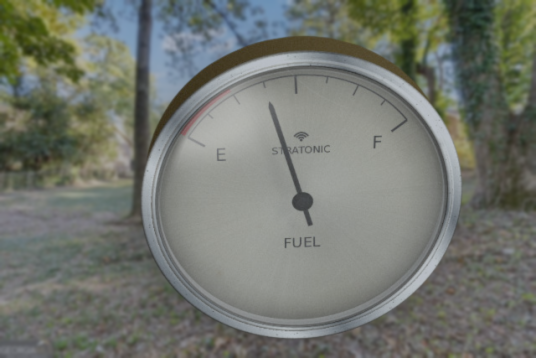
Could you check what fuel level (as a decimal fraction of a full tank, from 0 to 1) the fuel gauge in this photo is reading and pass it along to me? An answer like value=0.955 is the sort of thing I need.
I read value=0.375
